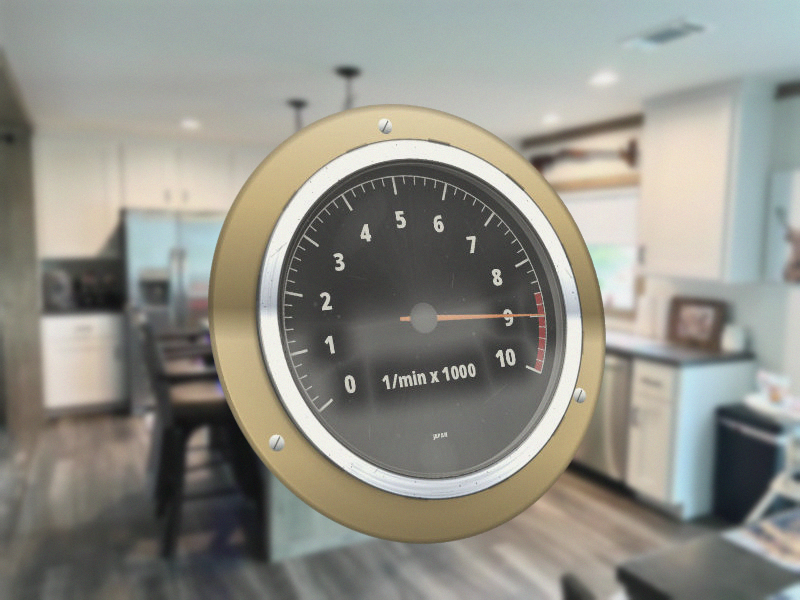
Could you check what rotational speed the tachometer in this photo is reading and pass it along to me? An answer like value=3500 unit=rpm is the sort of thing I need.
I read value=9000 unit=rpm
